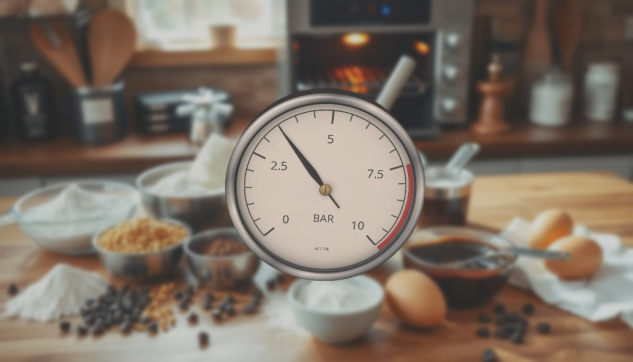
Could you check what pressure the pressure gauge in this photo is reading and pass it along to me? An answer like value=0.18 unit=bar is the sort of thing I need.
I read value=3.5 unit=bar
